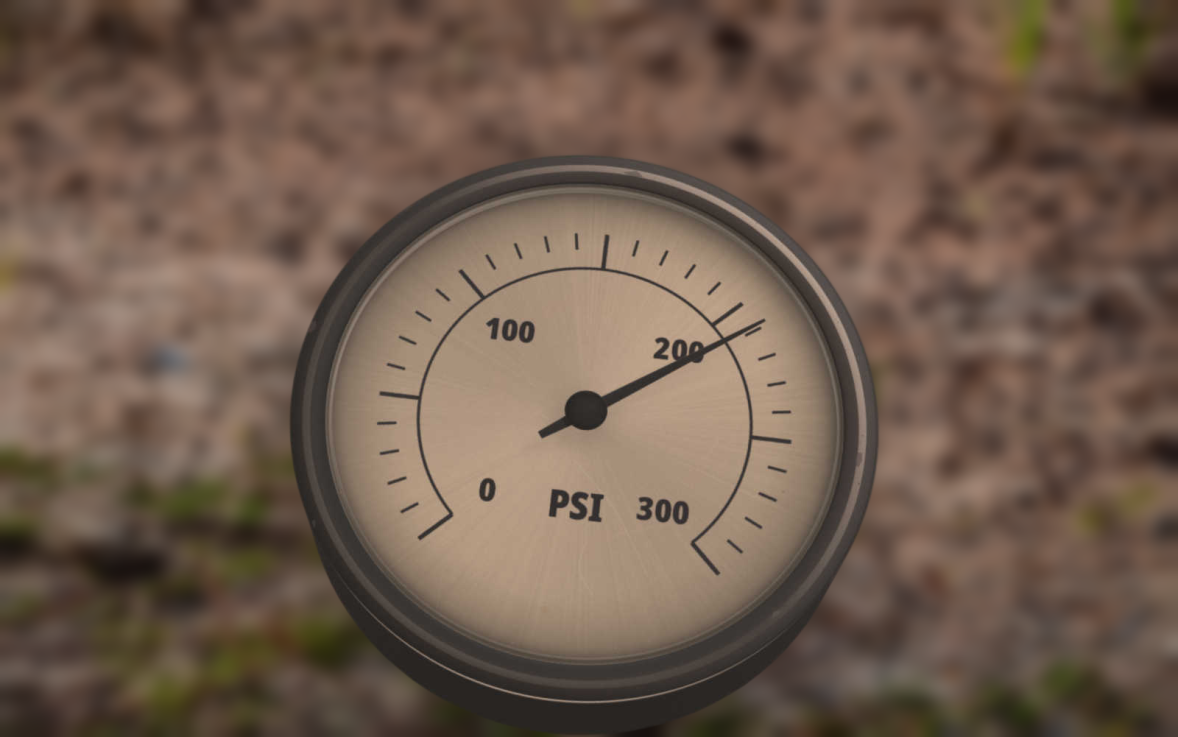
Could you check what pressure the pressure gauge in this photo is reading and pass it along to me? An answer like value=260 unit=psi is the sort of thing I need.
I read value=210 unit=psi
